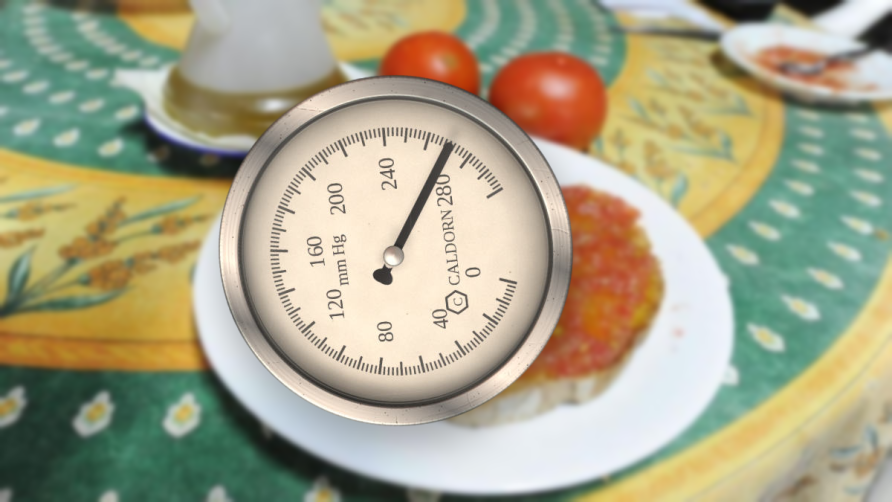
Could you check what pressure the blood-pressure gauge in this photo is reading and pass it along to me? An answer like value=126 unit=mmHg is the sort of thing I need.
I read value=270 unit=mmHg
